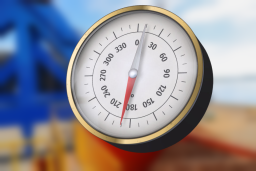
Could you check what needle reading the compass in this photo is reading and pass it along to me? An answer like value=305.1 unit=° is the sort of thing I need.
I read value=190 unit=°
